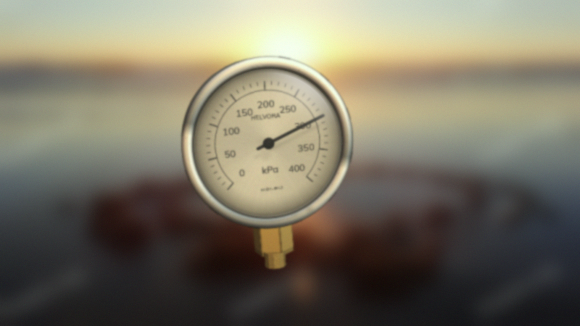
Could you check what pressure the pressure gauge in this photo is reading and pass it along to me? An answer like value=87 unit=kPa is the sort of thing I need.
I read value=300 unit=kPa
